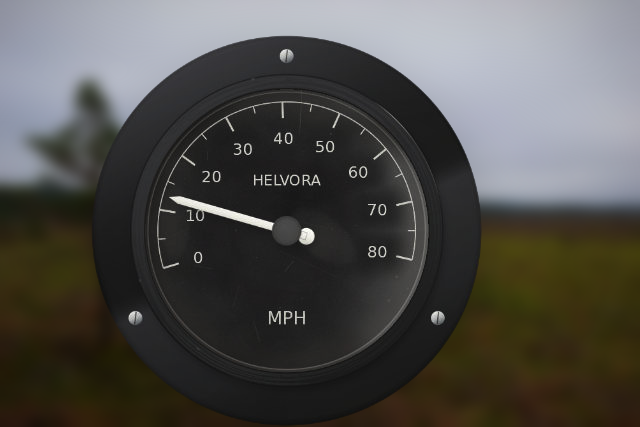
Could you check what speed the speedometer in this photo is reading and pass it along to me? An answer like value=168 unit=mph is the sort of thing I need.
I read value=12.5 unit=mph
